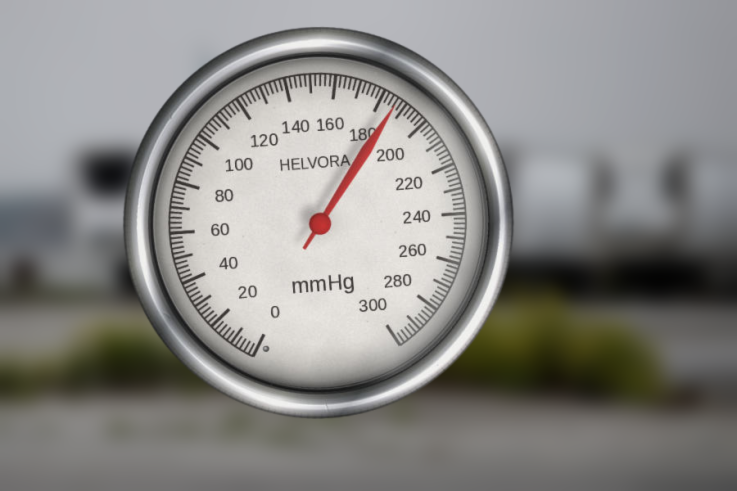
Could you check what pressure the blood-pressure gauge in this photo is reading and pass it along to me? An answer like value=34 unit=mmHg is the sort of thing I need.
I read value=186 unit=mmHg
